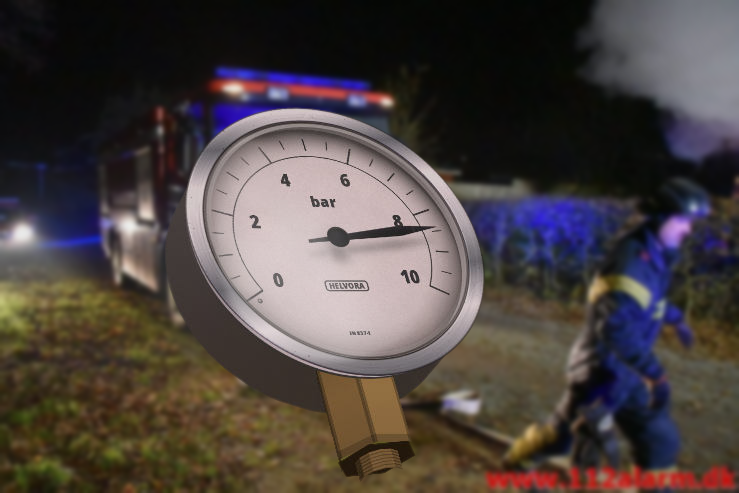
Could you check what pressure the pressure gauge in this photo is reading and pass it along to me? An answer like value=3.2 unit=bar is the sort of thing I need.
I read value=8.5 unit=bar
